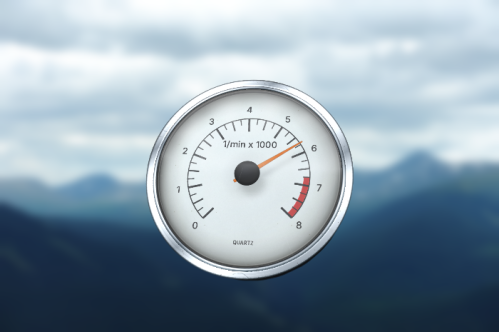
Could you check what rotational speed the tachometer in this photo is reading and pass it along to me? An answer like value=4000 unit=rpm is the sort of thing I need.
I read value=5750 unit=rpm
